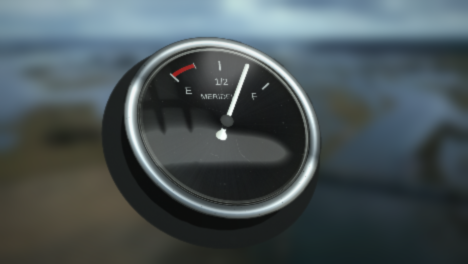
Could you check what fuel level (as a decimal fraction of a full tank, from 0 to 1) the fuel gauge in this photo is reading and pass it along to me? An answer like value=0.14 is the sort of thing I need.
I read value=0.75
